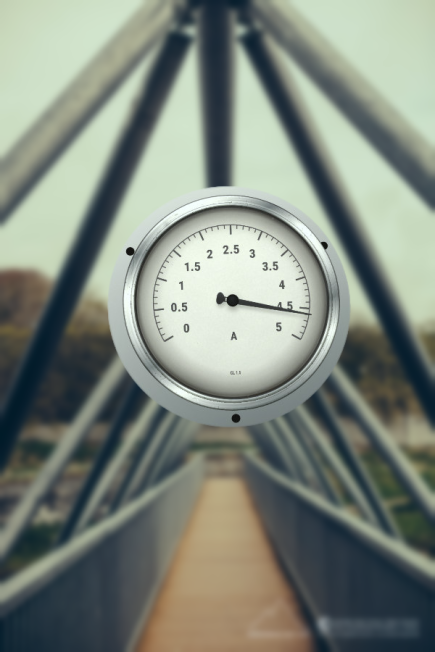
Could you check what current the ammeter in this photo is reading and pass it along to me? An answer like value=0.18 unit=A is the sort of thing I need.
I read value=4.6 unit=A
